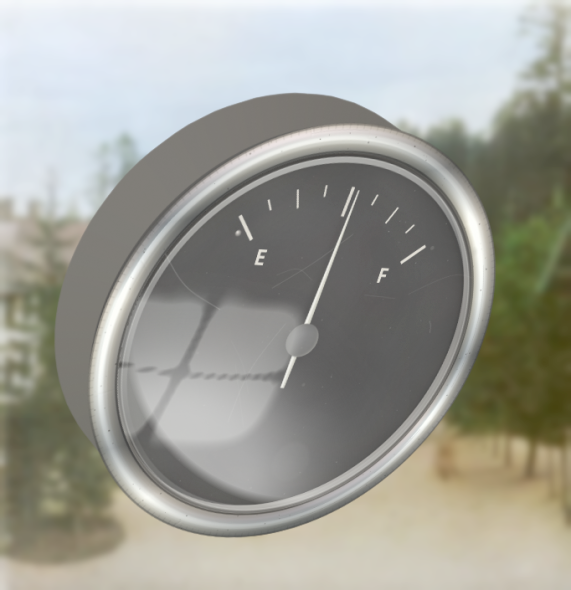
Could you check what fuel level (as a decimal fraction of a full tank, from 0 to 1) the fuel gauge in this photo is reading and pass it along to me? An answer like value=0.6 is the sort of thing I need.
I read value=0.5
